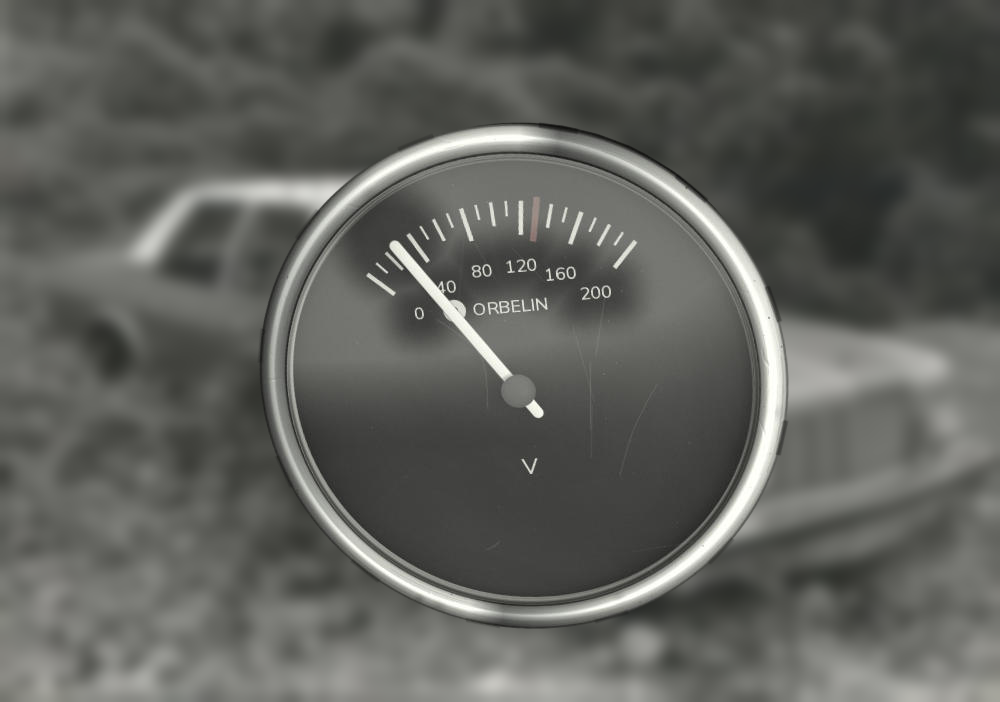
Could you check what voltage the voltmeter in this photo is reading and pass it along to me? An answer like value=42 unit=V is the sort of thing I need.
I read value=30 unit=V
